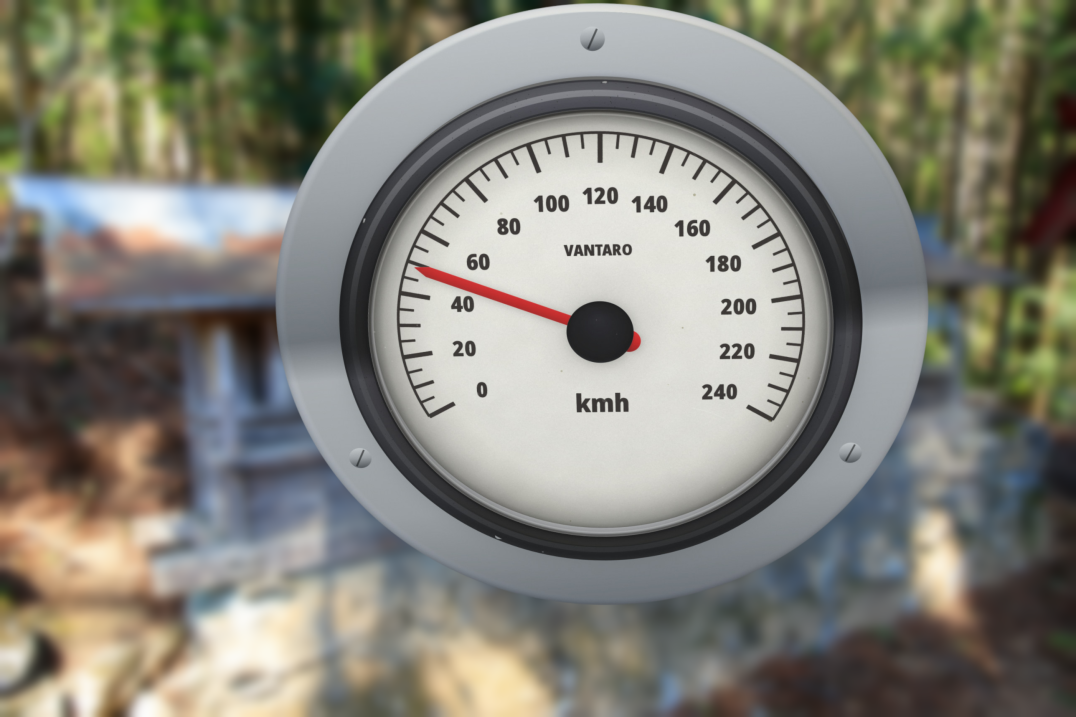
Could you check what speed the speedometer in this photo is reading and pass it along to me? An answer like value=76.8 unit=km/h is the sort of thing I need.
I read value=50 unit=km/h
